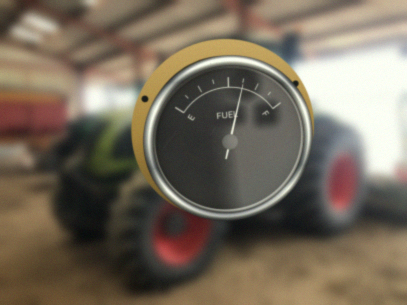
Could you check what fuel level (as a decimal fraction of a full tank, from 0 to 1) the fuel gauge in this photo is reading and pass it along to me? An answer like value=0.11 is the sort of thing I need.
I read value=0.625
